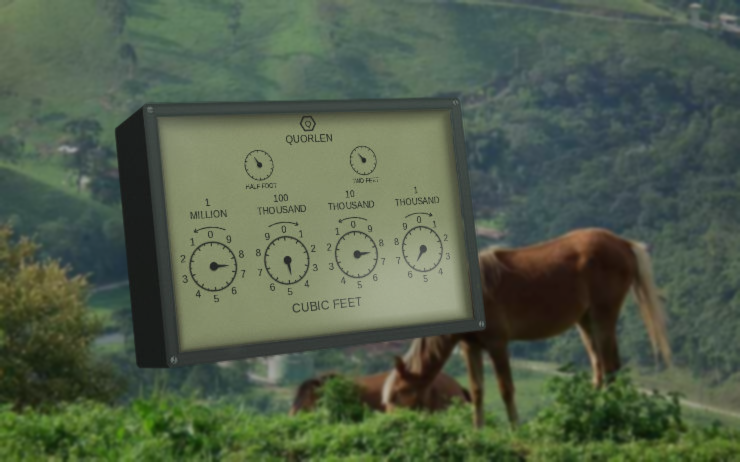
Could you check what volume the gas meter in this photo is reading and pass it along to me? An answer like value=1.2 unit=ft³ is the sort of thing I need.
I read value=747600 unit=ft³
